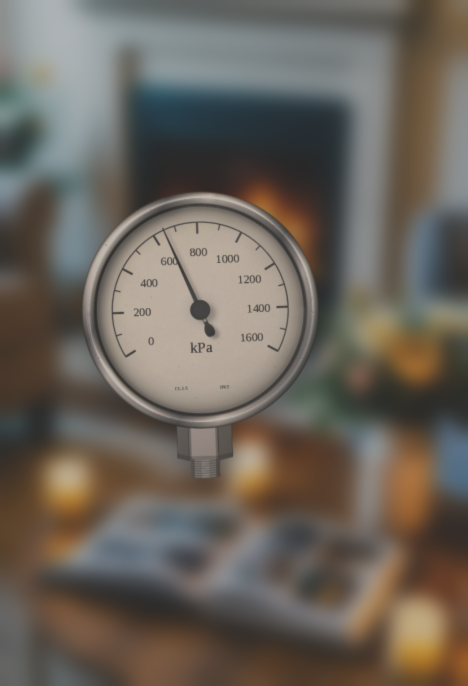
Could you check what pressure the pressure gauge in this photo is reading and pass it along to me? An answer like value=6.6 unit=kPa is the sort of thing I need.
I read value=650 unit=kPa
